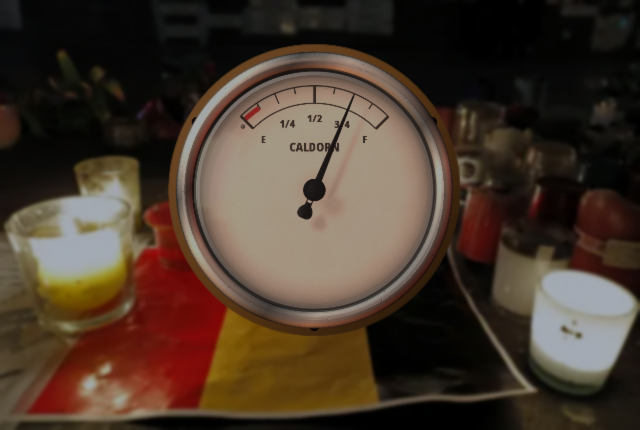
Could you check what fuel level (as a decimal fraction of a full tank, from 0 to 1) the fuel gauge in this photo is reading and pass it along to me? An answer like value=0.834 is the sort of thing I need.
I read value=0.75
